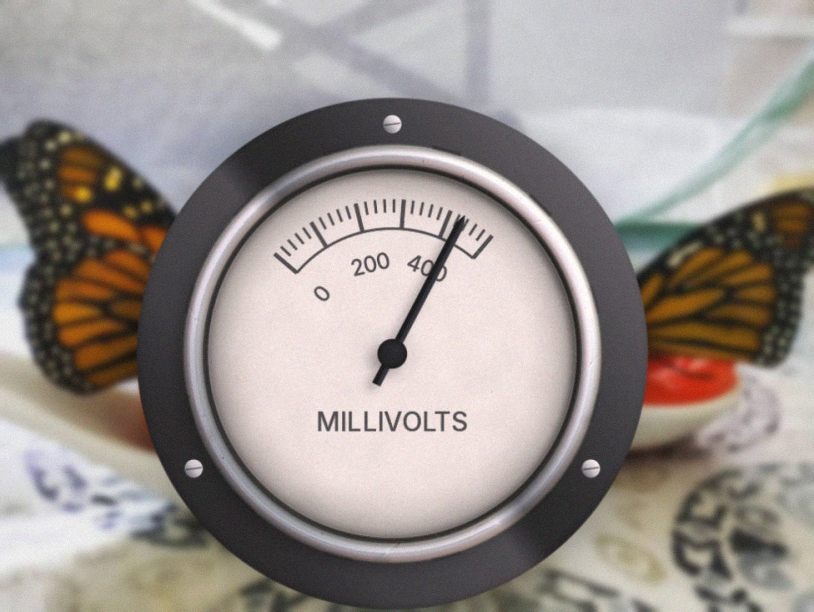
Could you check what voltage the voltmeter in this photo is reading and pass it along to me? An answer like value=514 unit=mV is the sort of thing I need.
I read value=430 unit=mV
